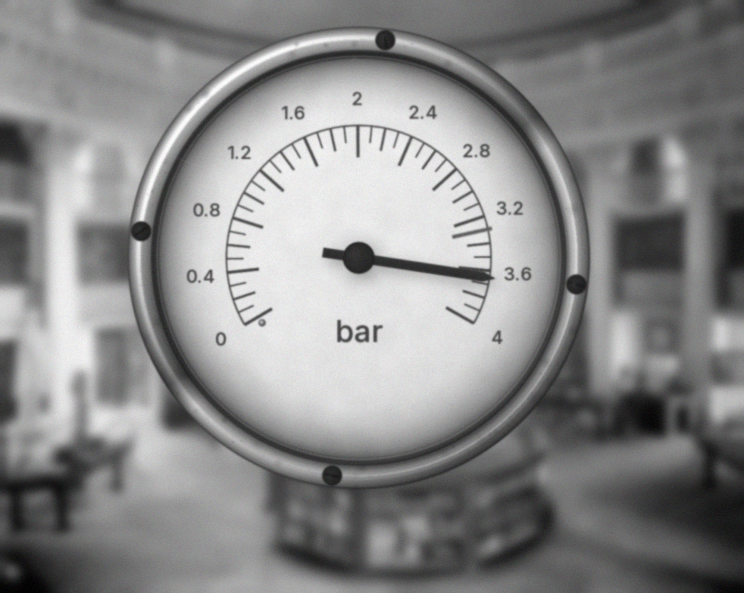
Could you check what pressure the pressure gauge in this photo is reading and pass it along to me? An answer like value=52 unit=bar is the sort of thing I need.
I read value=3.65 unit=bar
